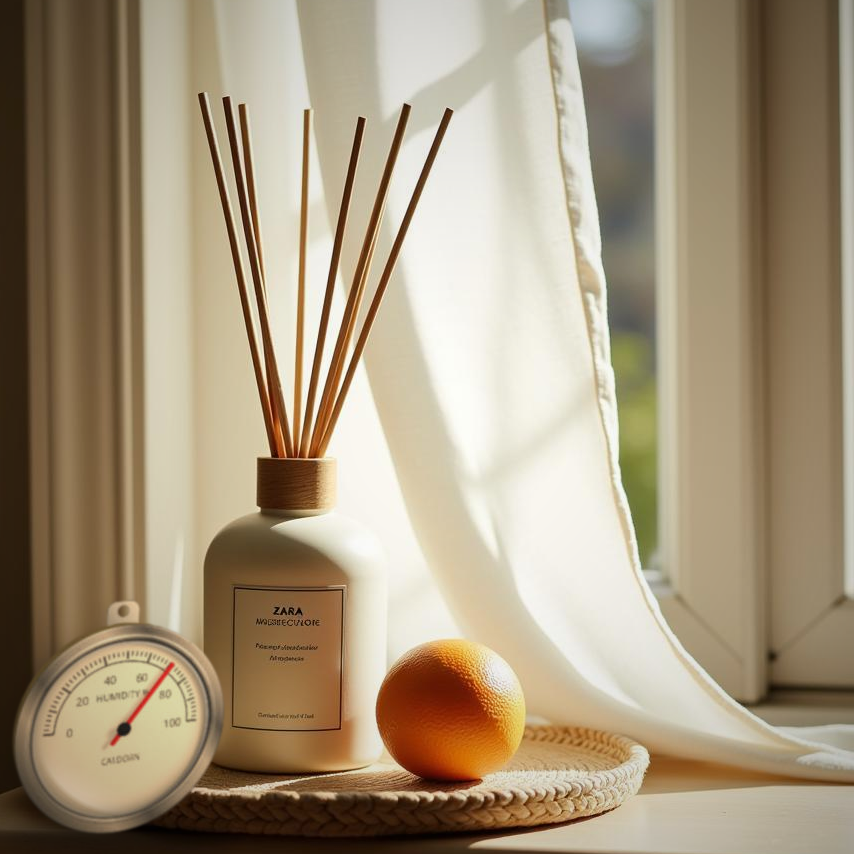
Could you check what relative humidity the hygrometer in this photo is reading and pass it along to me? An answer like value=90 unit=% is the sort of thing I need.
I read value=70 unit=%
